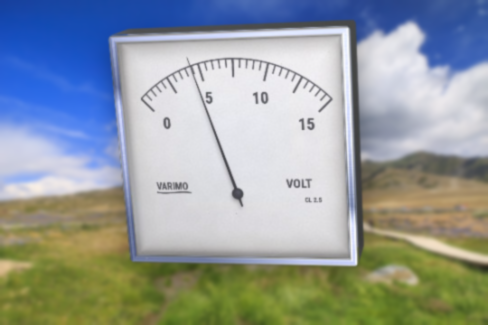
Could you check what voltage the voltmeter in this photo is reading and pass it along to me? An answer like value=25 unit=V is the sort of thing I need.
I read value=4.5 unit=V
